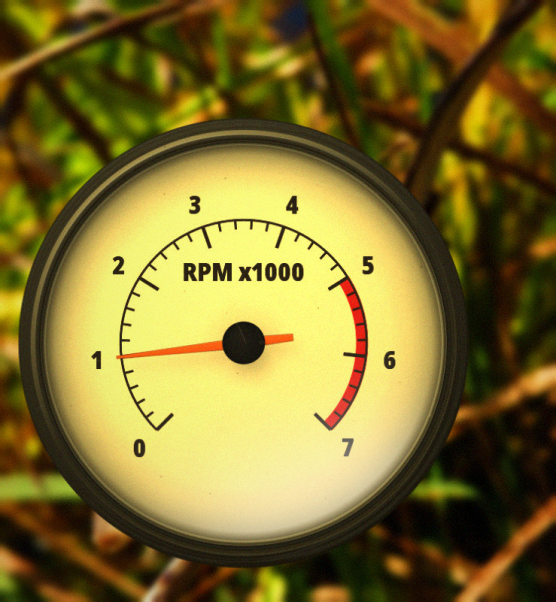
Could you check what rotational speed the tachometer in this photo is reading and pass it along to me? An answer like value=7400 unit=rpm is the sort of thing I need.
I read value=1000 unit=rpm
